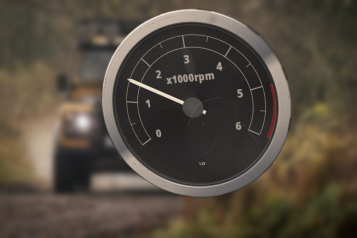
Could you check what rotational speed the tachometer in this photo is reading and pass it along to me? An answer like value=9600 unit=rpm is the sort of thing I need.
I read value=1500 unit=rpm
